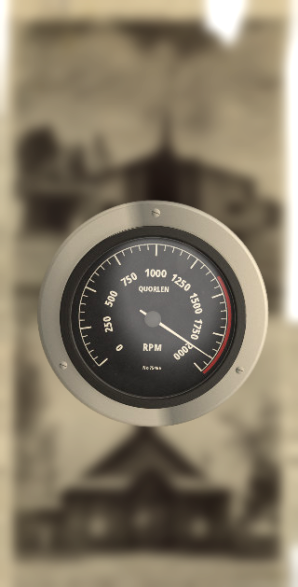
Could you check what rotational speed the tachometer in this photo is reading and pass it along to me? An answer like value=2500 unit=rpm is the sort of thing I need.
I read value=1900 unit=rpm
